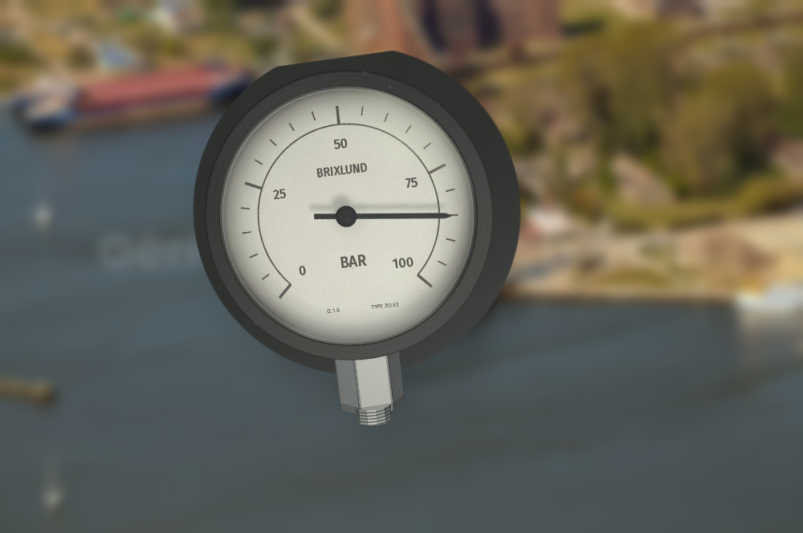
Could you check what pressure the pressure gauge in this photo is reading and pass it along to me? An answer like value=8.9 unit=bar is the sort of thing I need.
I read value=85 unit=bar
